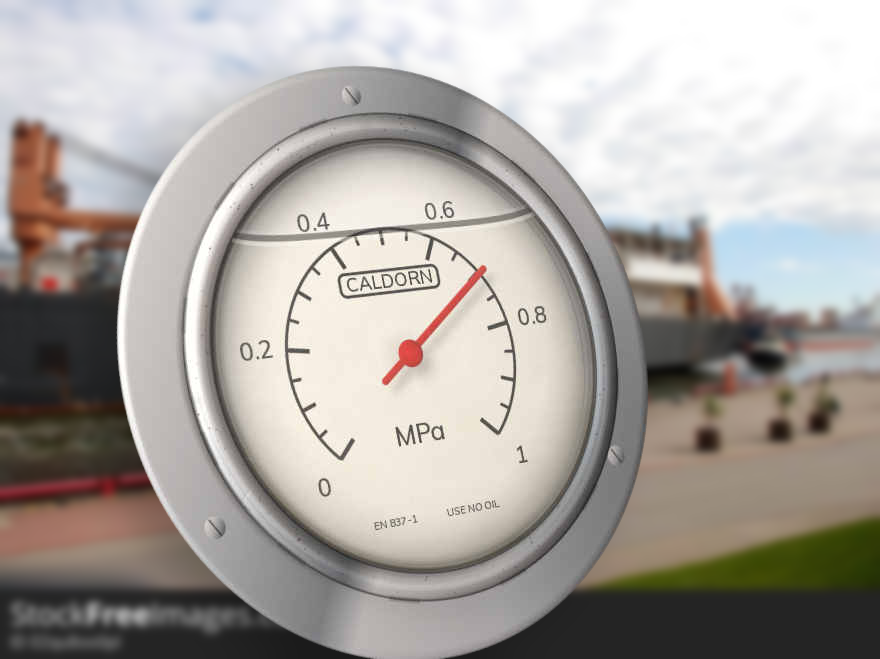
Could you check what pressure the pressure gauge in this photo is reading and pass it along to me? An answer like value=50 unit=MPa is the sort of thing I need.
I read value=0.7 unit=MPa
